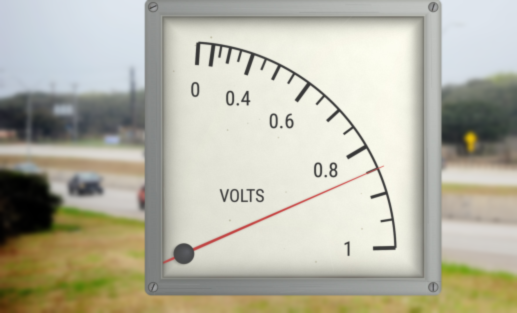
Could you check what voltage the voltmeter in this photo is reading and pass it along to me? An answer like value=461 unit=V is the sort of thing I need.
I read value=0.85 unit=V
